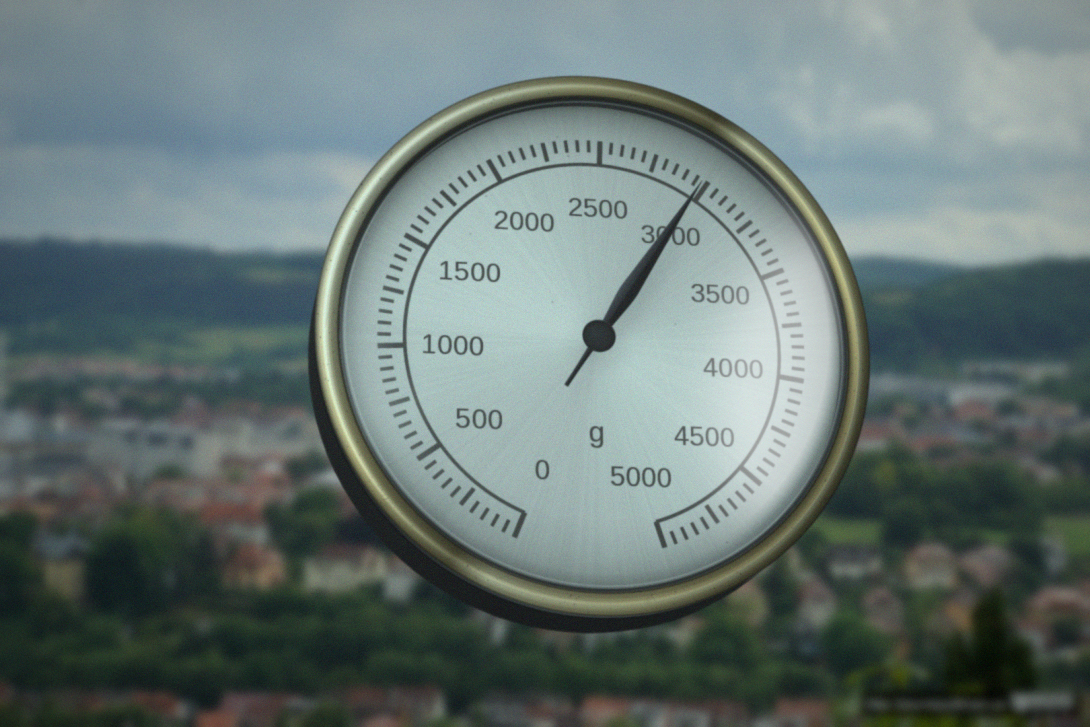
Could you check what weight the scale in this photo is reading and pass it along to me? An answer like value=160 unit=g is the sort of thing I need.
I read value=2975 unit=g
